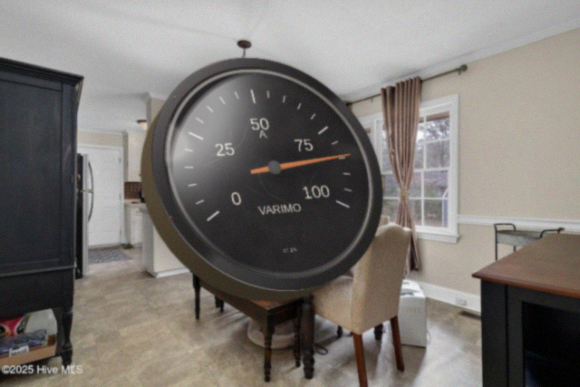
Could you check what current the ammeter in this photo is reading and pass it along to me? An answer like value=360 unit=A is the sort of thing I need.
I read value=85 unit=A
